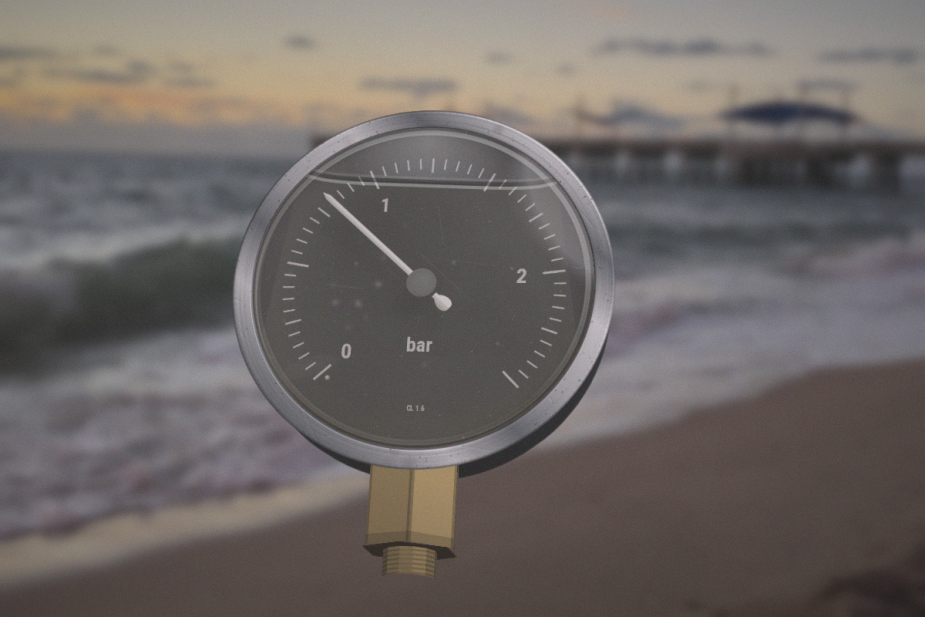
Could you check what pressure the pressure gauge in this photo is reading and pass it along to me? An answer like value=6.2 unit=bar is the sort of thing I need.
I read value=0.8 unit=bar
